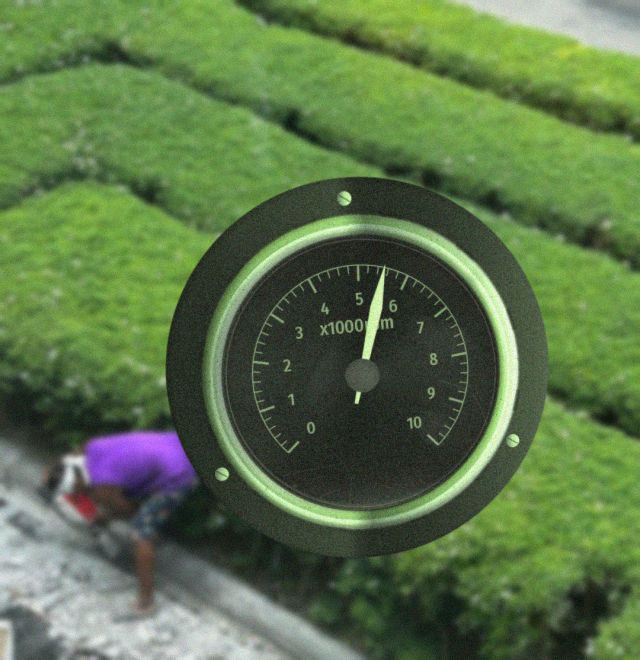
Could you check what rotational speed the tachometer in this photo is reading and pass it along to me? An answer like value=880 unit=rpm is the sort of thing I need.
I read value=5500 unit=rpm
